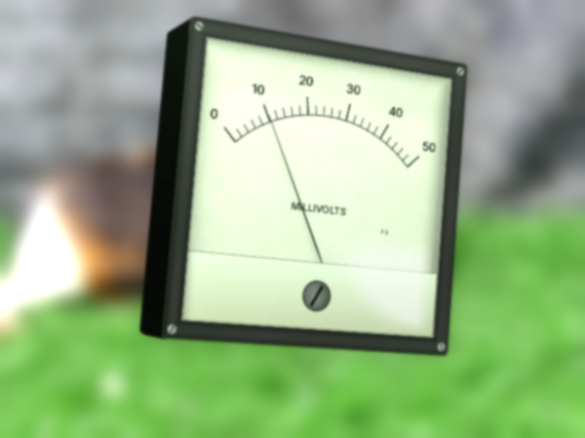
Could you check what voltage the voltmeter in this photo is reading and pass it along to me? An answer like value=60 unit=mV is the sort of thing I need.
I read value=10 unit=mV
